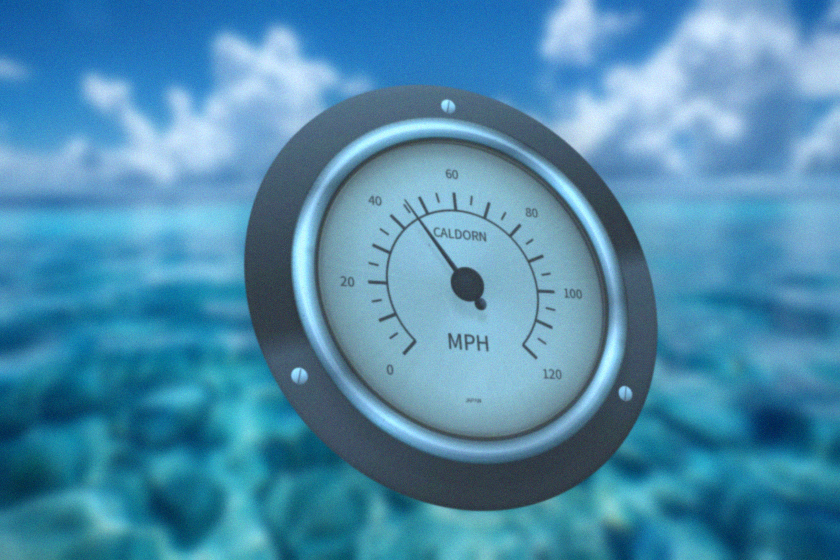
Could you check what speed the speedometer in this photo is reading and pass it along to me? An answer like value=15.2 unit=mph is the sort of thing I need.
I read value=45 unit=mph
